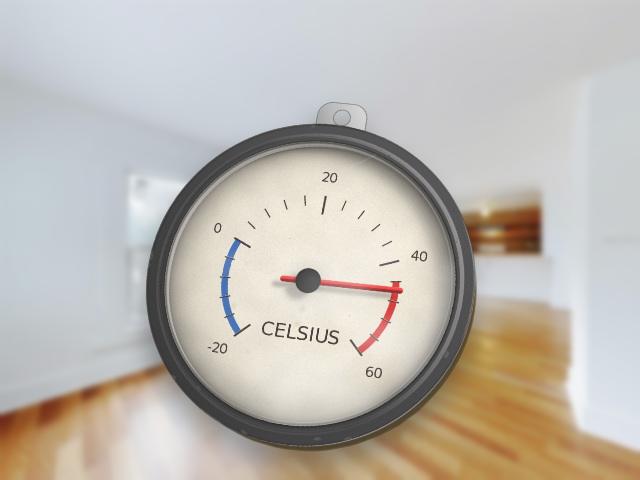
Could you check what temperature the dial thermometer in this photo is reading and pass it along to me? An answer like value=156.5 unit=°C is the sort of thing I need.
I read value=46 unit=°C
